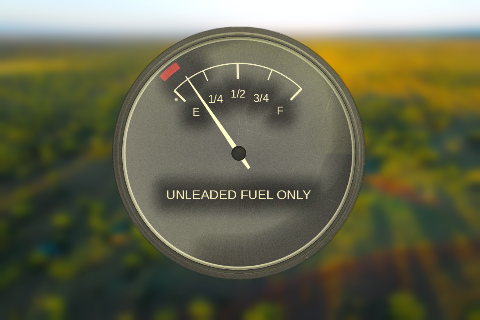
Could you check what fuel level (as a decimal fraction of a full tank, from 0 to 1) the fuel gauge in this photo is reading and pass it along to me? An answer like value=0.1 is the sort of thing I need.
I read value=0.125
